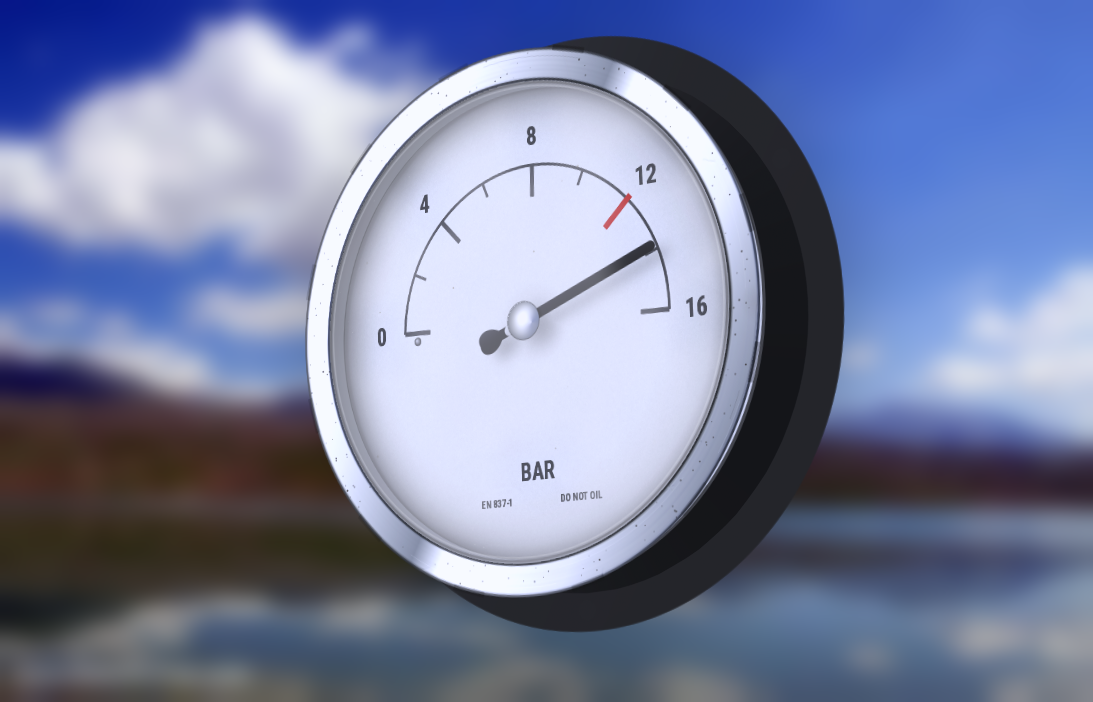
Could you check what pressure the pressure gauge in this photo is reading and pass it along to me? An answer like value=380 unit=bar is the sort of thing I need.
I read value=14 unit=bar
